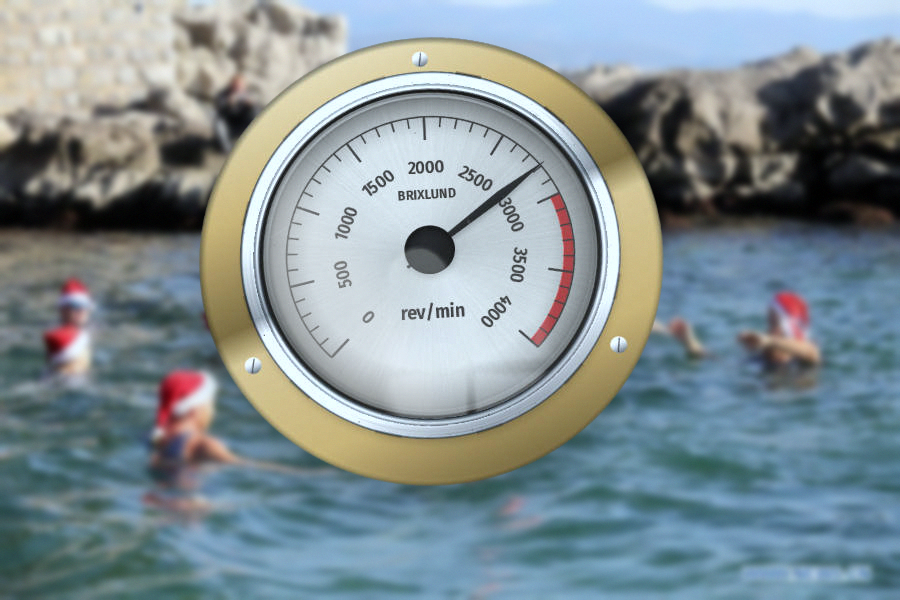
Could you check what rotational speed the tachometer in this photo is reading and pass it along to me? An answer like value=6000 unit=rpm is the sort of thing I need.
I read value=2800 unit=rpm
